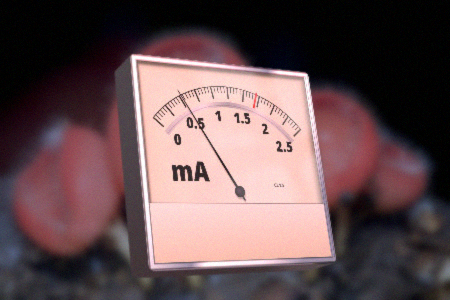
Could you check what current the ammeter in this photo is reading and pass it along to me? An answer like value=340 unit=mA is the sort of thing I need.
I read value=0.5 unit=mA
